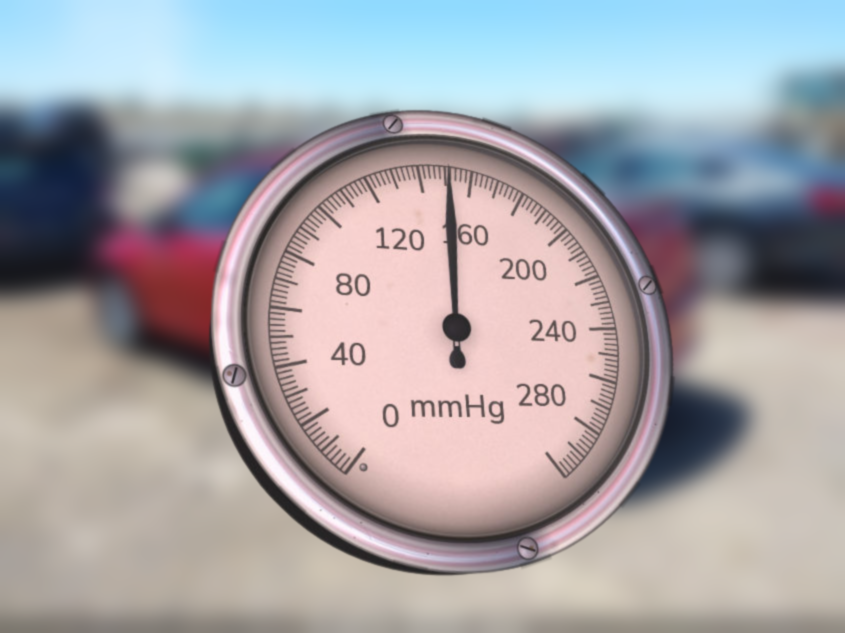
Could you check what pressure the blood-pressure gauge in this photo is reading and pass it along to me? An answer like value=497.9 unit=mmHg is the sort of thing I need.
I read value=150 unit=mmHg
